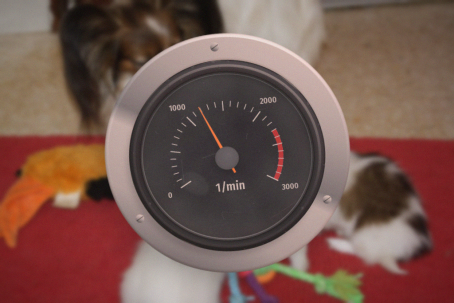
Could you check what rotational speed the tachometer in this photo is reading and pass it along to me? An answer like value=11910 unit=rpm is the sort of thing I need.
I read value=1200 unit=rpm
